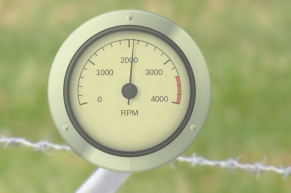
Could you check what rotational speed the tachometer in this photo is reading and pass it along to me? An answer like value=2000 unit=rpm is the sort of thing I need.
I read value=2100 unit=rpm
